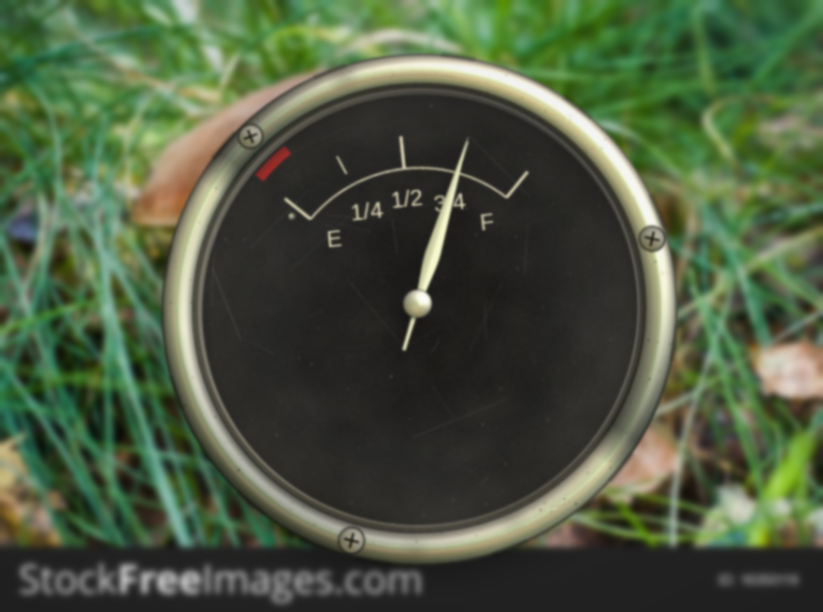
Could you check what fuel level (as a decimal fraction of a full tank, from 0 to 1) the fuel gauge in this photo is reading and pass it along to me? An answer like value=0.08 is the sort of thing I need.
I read value=0.75
